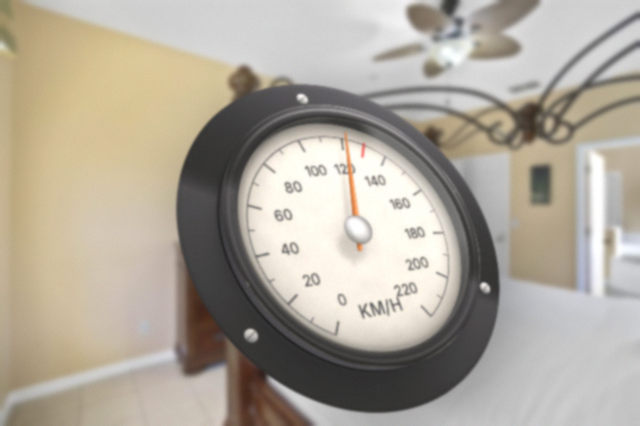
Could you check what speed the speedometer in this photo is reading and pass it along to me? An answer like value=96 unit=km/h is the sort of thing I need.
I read value=120 unit=km/h
